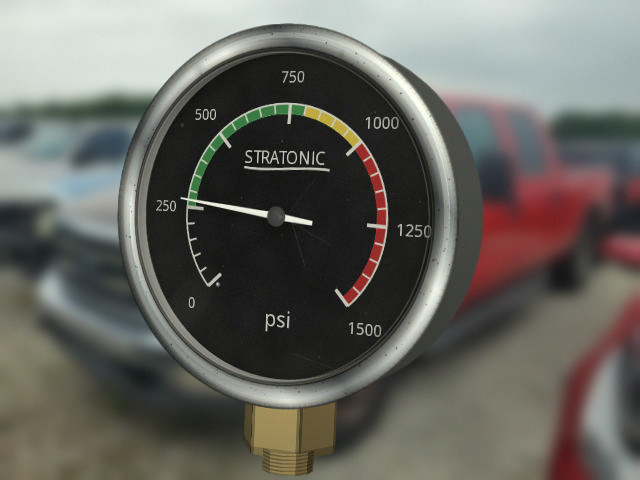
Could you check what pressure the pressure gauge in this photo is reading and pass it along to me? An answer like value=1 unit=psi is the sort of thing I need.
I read value=275 unit=psi
